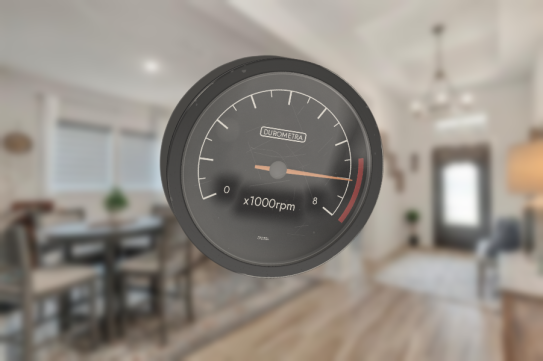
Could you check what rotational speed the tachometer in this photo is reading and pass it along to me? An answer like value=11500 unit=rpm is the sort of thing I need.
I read value=7000 unit=rpm
